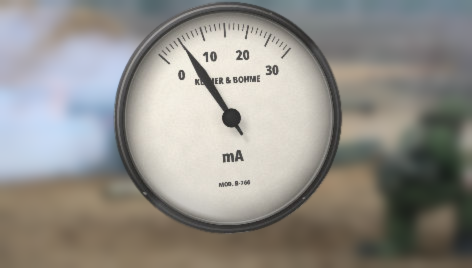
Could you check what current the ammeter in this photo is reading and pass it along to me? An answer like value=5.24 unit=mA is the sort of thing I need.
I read value=5 unit=mA
